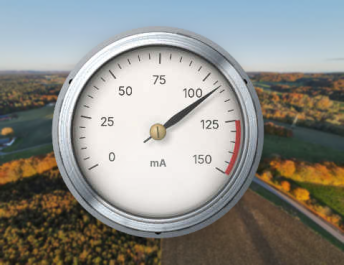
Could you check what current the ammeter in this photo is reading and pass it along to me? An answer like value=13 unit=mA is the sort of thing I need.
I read value=107.5 unit=mA
